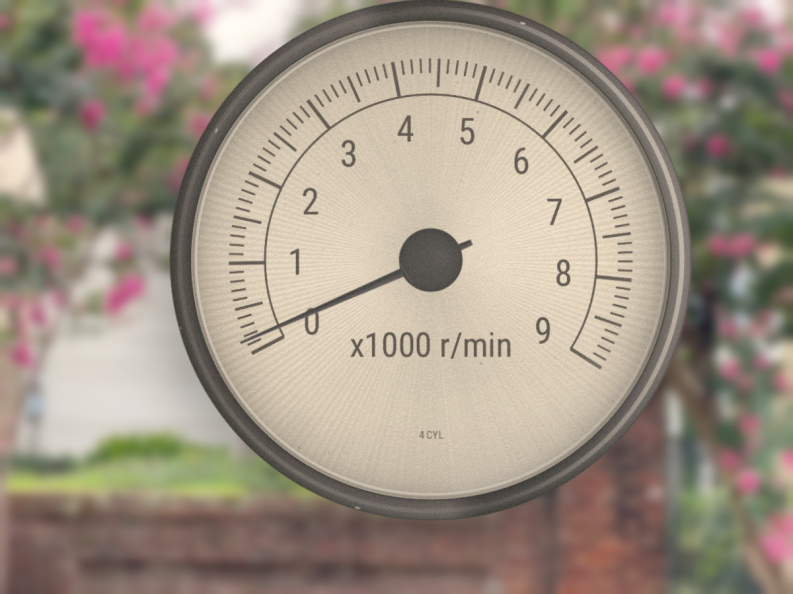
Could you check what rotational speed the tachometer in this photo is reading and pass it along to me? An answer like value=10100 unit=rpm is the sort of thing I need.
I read value=150 unit=rpm
